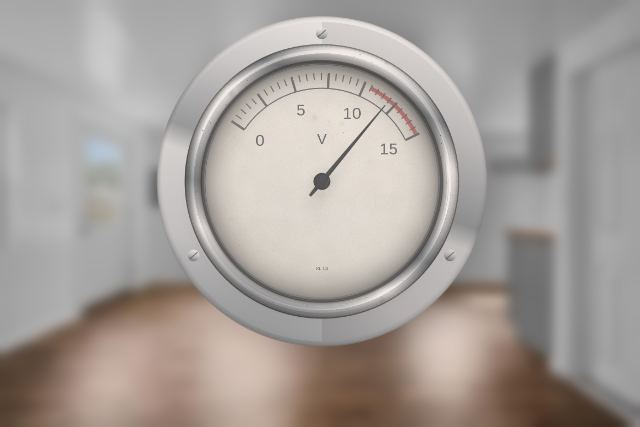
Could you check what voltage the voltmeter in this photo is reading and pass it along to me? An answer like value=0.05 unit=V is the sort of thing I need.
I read value=12 unit=V
